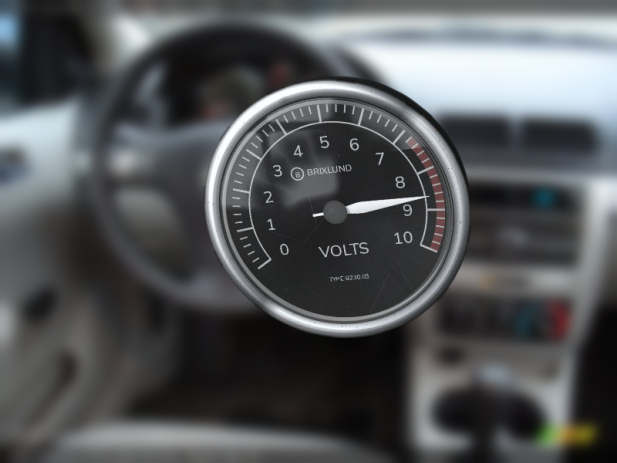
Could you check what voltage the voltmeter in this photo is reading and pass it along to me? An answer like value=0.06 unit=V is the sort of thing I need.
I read value=8.6 unit=V
